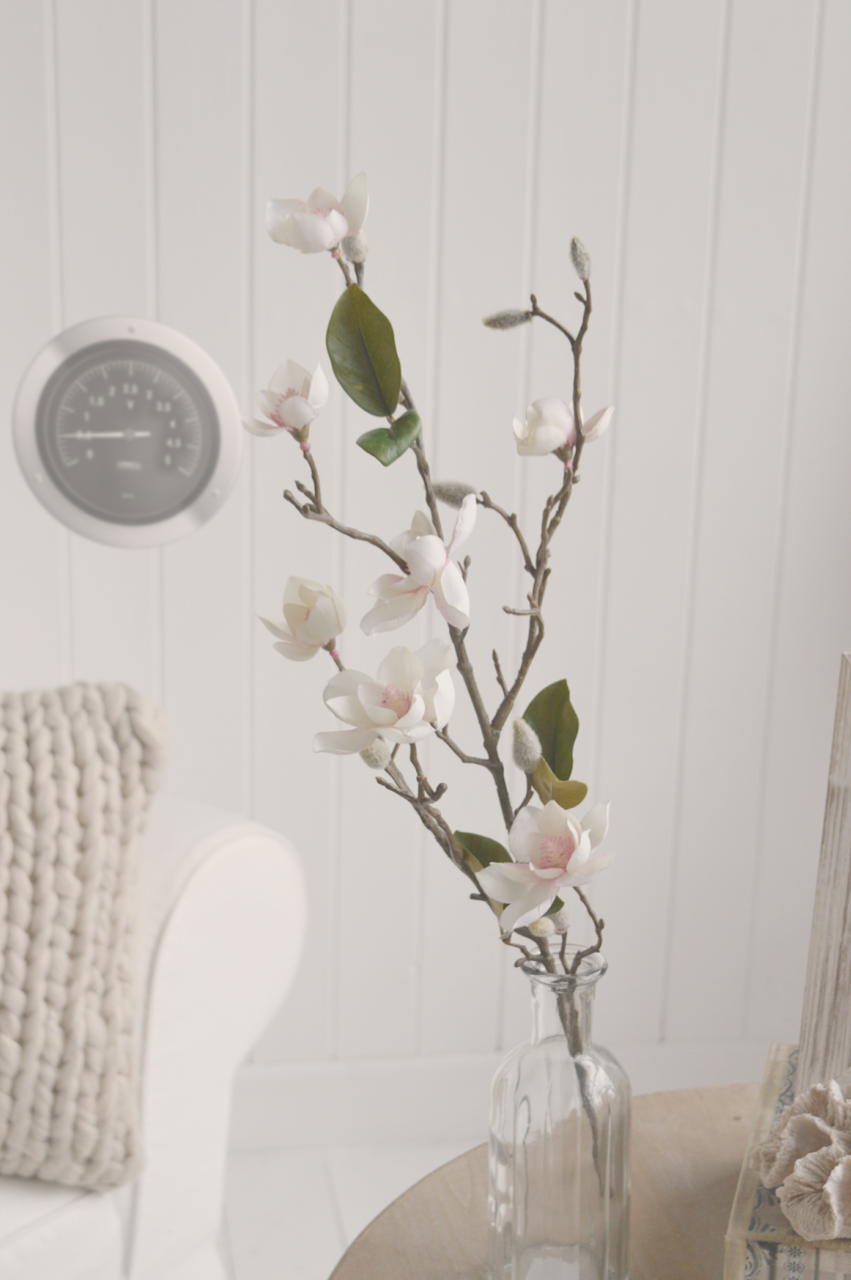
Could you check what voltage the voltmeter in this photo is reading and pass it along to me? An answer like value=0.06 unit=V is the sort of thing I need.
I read value=0.5 unit=V
